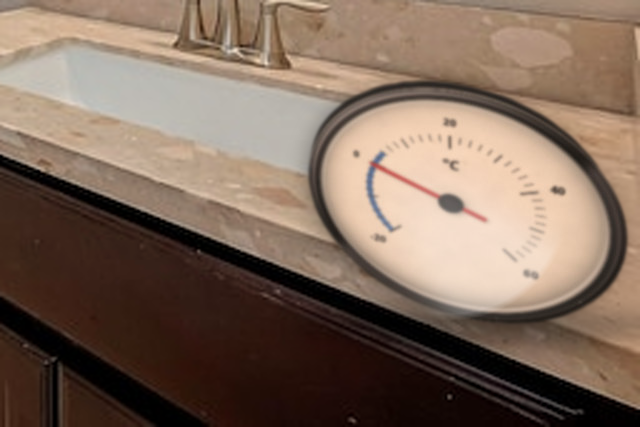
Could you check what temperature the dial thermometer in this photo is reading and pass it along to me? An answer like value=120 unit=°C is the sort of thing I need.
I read value=0 unit=°C
